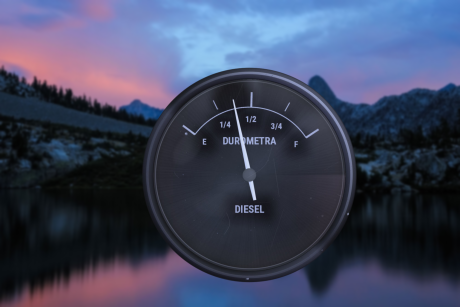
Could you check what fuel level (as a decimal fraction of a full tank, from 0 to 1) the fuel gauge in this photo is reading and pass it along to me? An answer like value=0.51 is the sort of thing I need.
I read value=0.375
